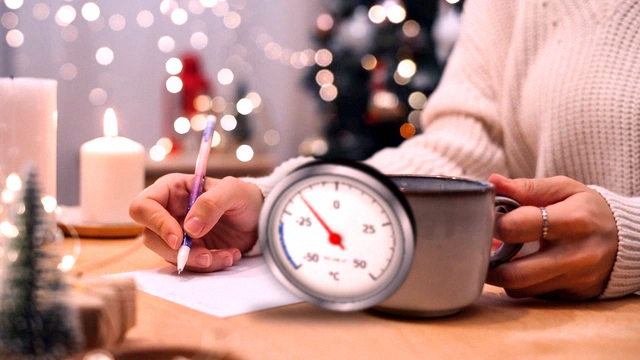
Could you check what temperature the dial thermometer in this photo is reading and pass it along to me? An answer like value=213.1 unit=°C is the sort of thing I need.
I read value=-15 unit=°C
